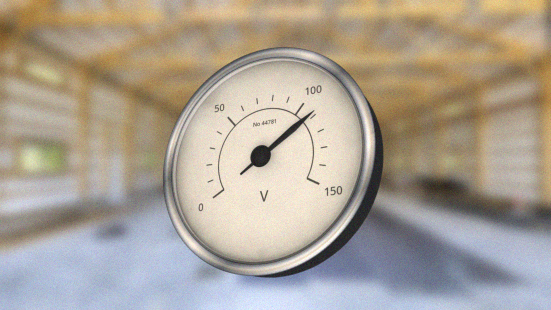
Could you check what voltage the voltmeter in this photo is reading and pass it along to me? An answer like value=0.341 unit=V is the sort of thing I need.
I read value=110 unit=V
